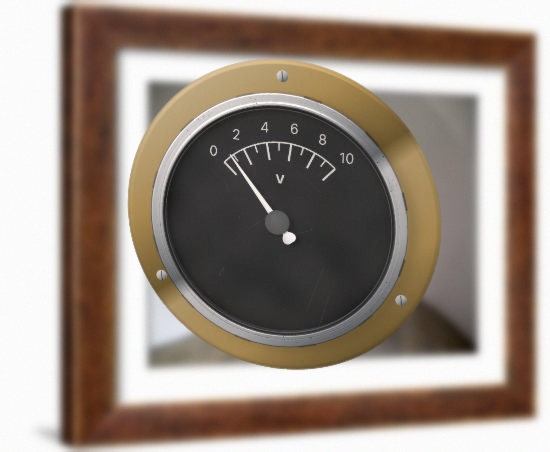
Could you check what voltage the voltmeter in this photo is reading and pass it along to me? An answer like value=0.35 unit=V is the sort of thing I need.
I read value=1 unit=V
